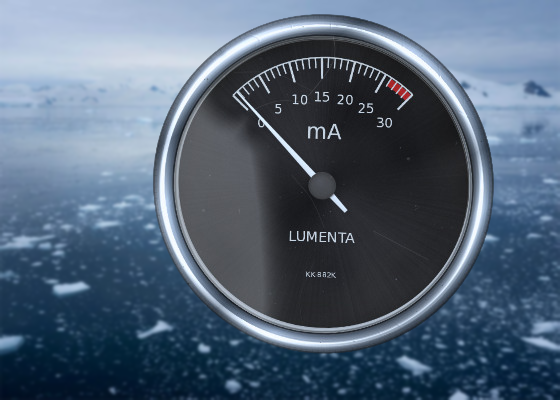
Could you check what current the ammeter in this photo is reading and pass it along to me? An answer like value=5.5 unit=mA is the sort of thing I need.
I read value=1 unit=mA
